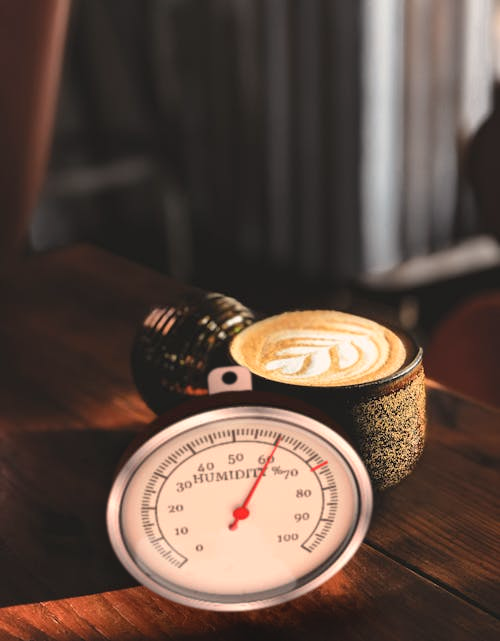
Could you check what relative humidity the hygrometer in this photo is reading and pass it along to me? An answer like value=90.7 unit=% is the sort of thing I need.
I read value=60 unit=%
